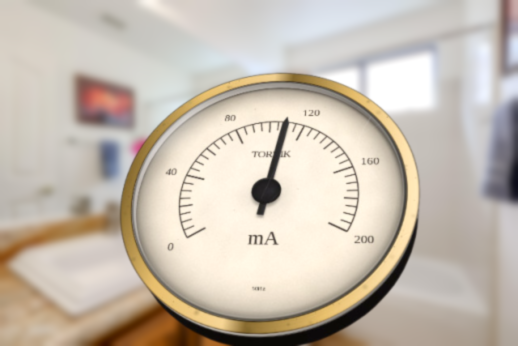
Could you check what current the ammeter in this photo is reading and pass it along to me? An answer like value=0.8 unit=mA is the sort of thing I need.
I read value=110 unit=mA
